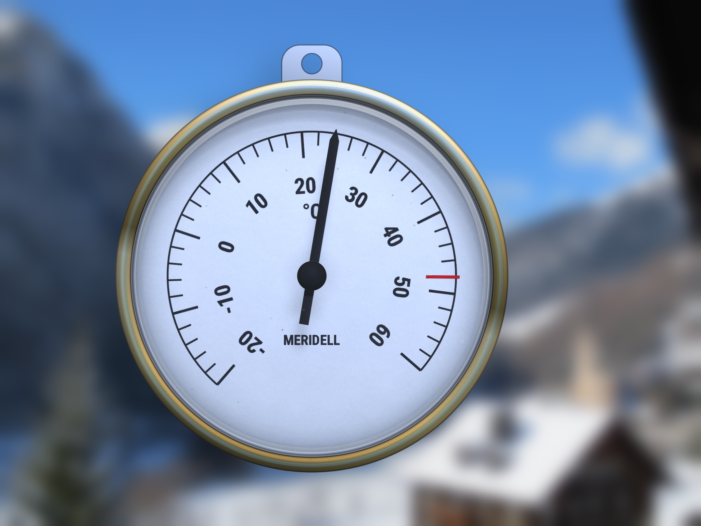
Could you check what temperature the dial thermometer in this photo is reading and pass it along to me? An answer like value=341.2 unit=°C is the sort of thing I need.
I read value=24 unit=°C
